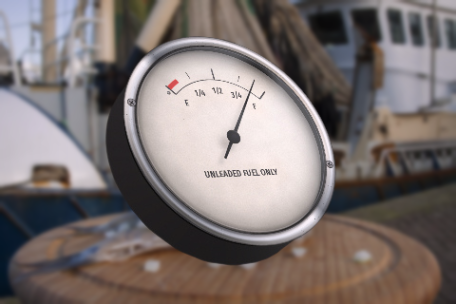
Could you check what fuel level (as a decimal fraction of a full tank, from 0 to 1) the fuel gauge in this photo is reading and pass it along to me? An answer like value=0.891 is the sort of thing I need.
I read value=0.875
